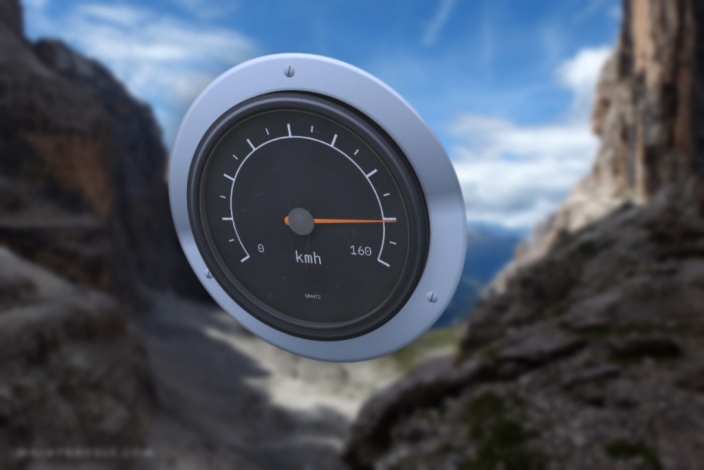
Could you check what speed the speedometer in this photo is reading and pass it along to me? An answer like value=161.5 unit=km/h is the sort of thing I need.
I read value=140 unit=km/h
